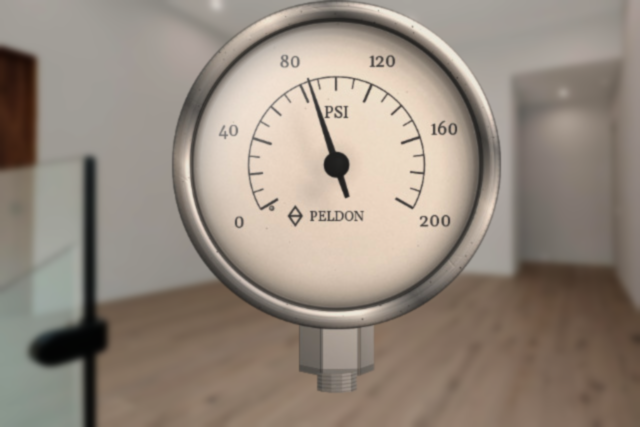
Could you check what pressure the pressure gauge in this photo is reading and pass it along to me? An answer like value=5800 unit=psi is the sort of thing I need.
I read value=85 unit=psi
